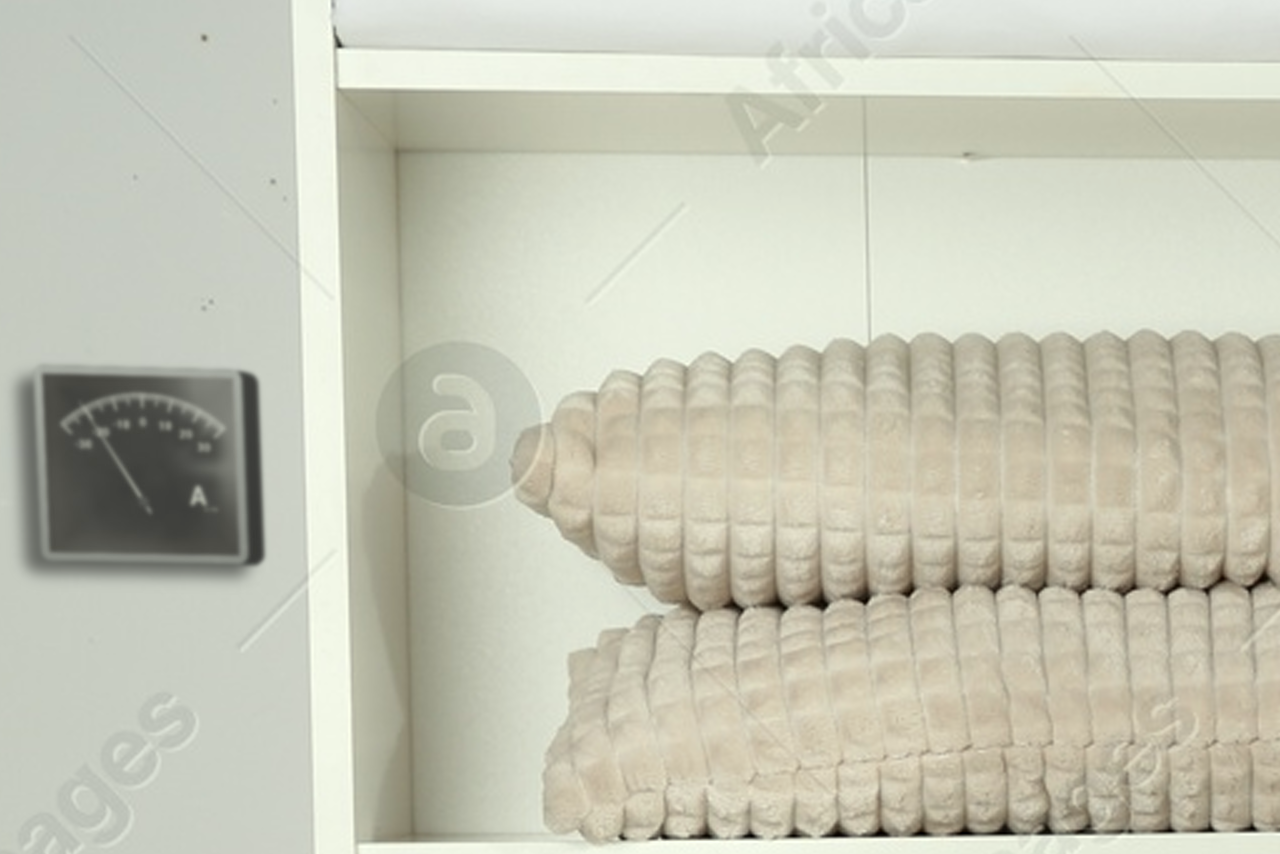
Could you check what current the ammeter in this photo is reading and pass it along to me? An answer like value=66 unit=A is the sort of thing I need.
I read value=-20 unit=A
